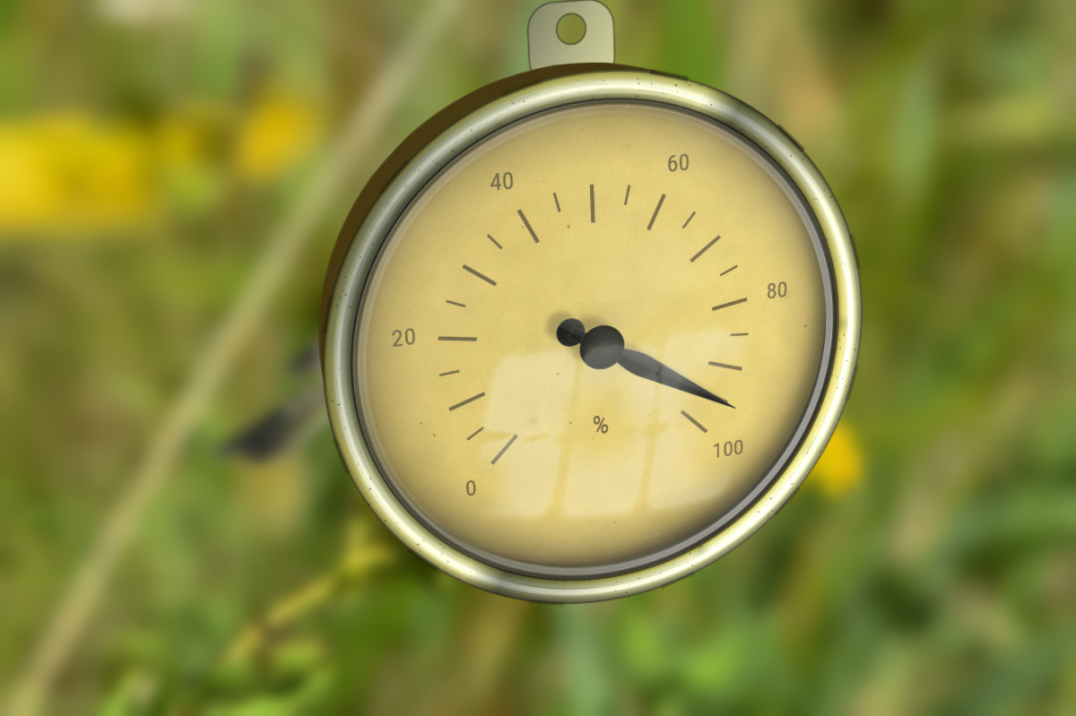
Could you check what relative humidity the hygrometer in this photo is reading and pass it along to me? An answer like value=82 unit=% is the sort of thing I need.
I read value=95 unit=%
